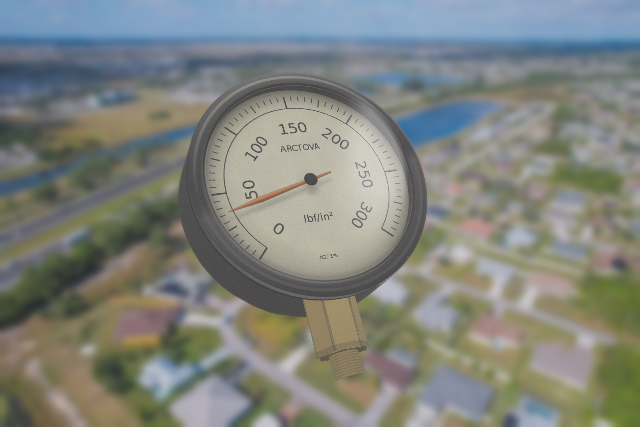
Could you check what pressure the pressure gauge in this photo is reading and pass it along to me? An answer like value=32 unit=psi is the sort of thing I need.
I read value=35 unit=psi
